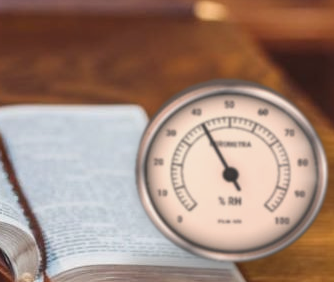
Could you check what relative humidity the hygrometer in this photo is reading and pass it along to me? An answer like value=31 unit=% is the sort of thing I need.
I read value=40 unit=%
